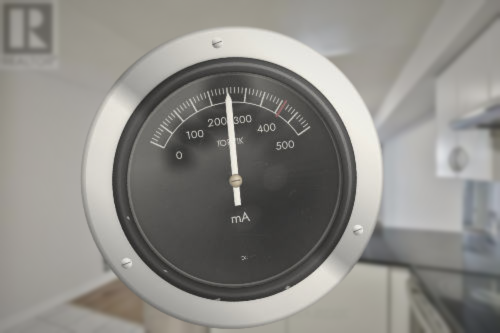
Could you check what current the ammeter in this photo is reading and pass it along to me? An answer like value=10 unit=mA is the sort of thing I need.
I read value=250 unit=mA
